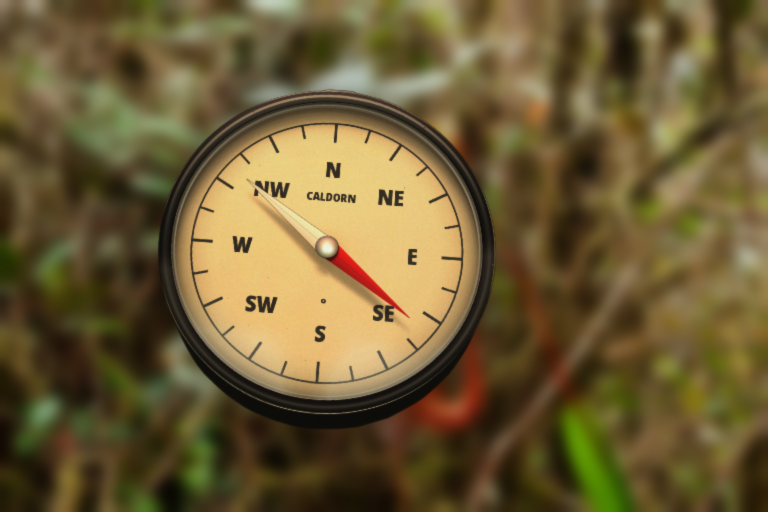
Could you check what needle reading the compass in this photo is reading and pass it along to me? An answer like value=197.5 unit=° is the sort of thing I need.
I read value=127.5 unit=°
